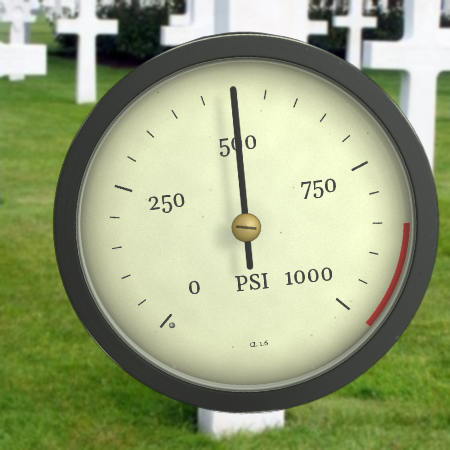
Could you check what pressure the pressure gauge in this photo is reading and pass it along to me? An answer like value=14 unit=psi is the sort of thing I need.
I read value=500 unit=psi
